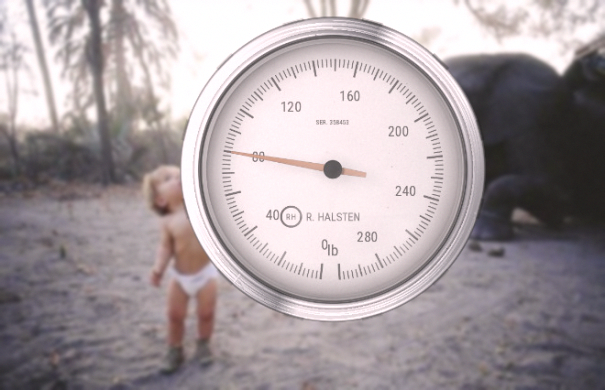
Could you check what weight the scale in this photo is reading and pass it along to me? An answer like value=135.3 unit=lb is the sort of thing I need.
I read value=80 unit=lb
